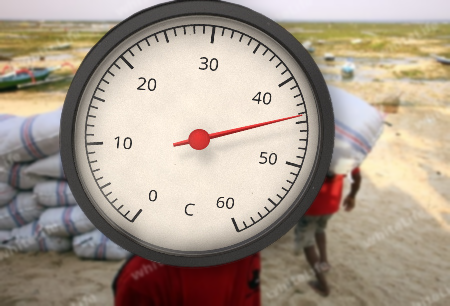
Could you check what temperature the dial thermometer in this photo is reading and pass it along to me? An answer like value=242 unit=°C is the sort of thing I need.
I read value=44 unit=°C
